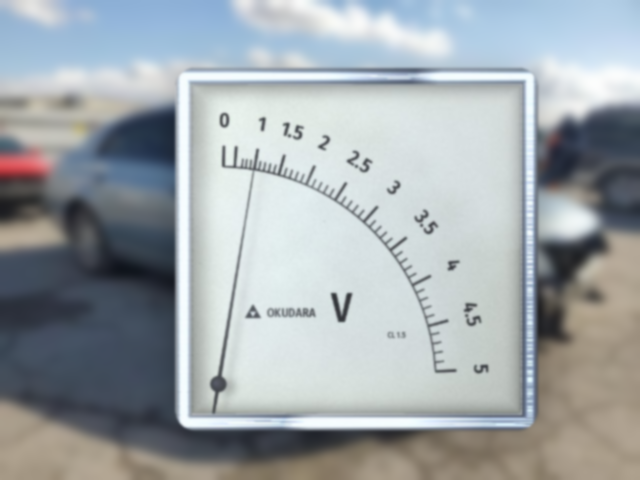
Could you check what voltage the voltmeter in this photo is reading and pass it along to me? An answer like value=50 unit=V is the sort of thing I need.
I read value=1 unit=V
